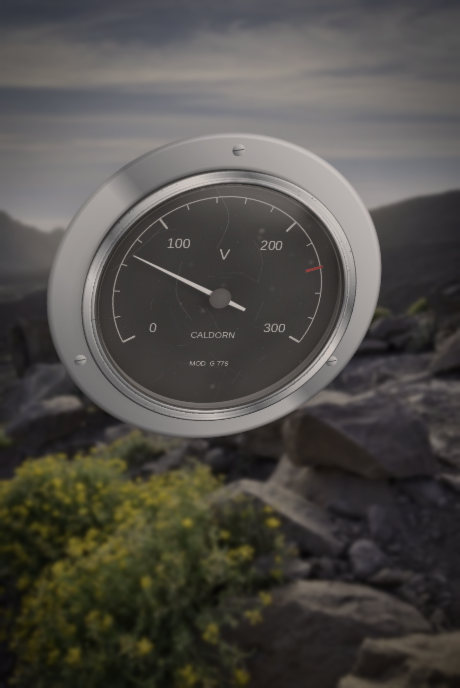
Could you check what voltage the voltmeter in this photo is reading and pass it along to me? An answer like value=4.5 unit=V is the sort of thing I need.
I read value=70 unit=V
